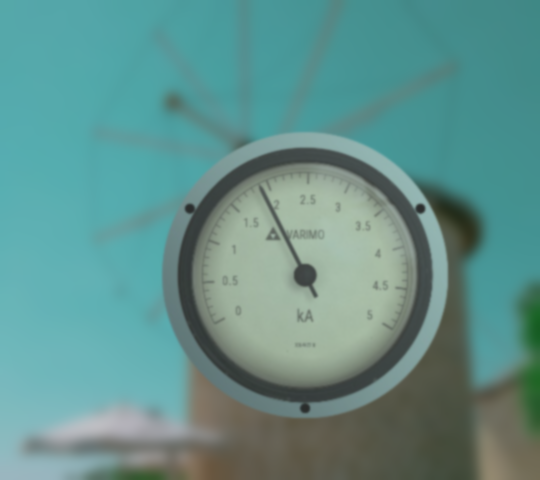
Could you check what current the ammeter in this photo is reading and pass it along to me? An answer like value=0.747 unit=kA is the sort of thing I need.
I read value=1.9 unit=kA
